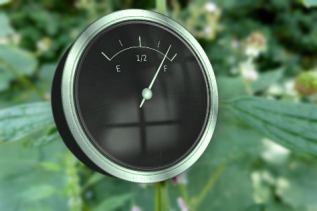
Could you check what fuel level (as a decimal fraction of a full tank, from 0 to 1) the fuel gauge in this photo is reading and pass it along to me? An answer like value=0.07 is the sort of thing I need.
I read value=0.875
